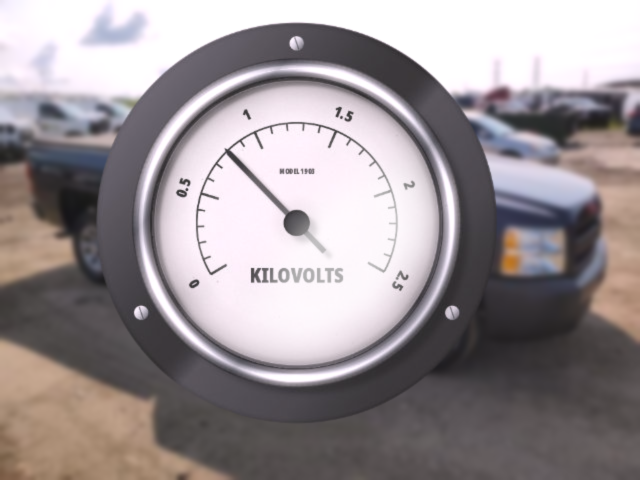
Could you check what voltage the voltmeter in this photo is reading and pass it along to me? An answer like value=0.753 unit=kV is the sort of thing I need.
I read value=0.8 unit=kV
